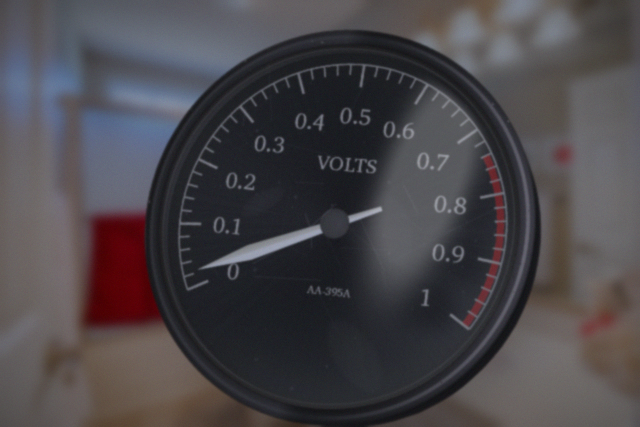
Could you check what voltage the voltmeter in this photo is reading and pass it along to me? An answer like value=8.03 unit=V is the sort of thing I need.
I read value=0.02 unit=V
